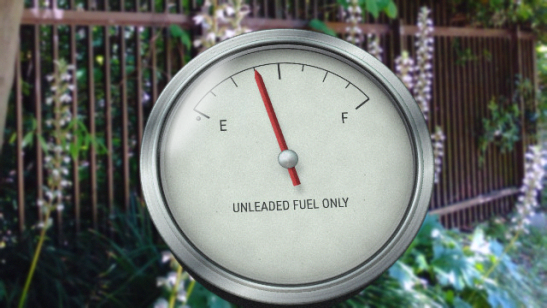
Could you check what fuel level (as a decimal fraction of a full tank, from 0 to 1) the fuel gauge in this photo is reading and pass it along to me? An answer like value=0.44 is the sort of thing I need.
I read value=0.375
